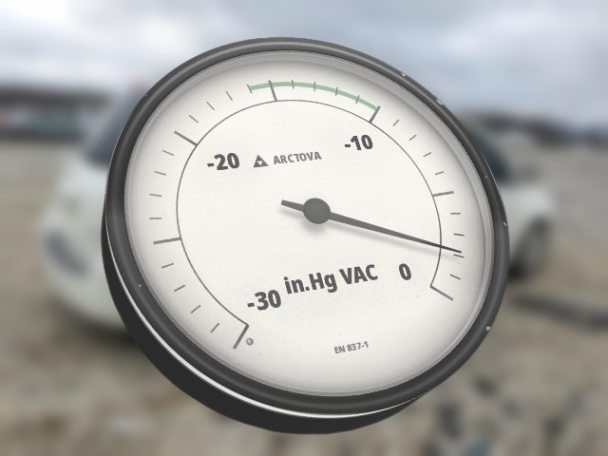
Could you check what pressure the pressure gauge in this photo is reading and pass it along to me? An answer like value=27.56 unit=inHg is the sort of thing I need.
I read value=-2 unit=inHg
